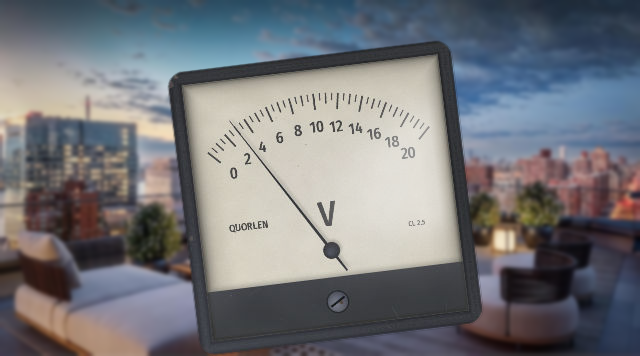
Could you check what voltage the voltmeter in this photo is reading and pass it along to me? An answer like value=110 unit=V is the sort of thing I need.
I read value=3 unit=V
